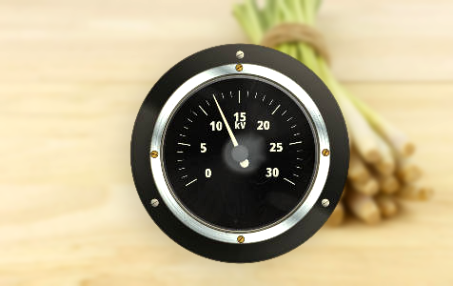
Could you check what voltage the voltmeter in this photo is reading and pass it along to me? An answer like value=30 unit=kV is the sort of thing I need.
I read value=12 unit=kV
